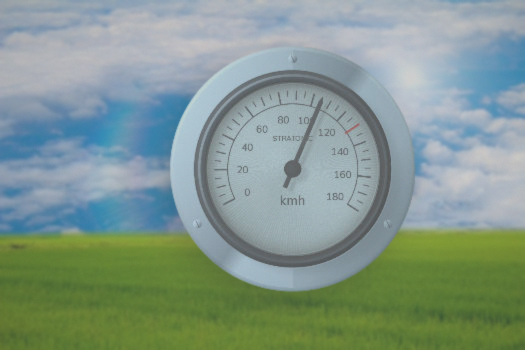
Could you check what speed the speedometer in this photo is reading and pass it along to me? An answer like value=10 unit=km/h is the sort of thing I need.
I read value=105 unit=km/h
